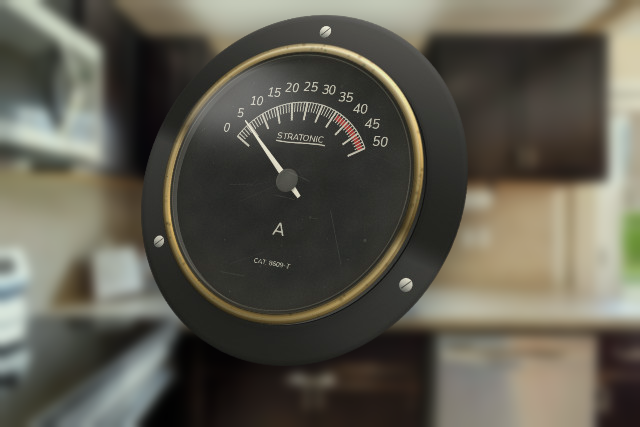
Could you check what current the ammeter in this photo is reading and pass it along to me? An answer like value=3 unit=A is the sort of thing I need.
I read value=5 unit=A
